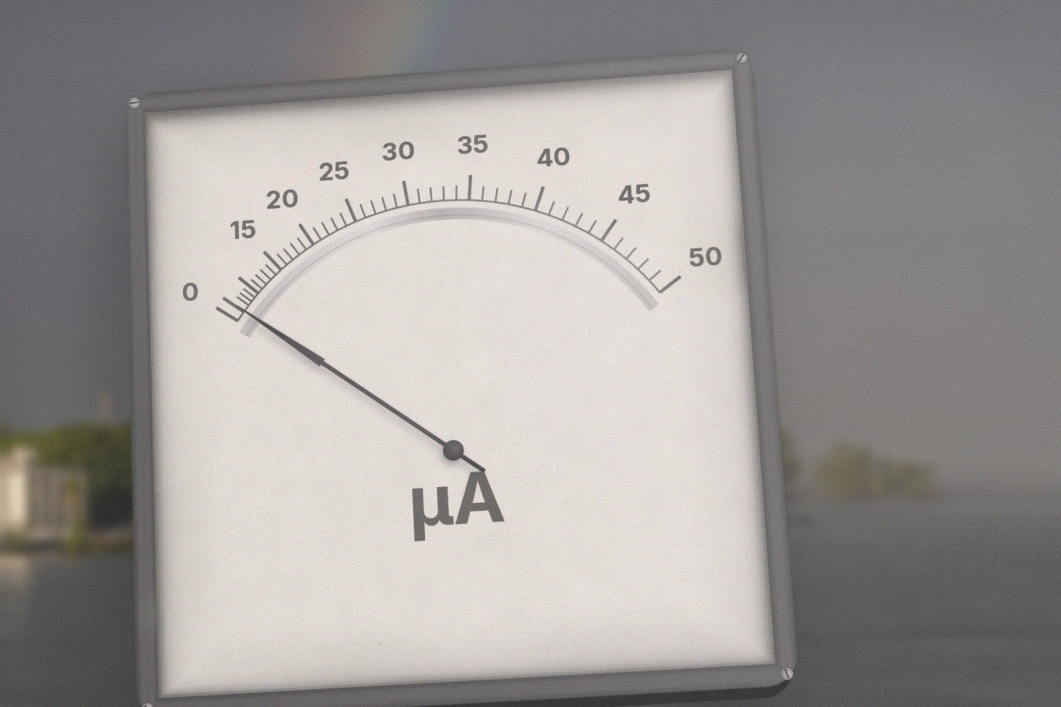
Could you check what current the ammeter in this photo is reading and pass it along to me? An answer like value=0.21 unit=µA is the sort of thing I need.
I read value=5 unit=µA
